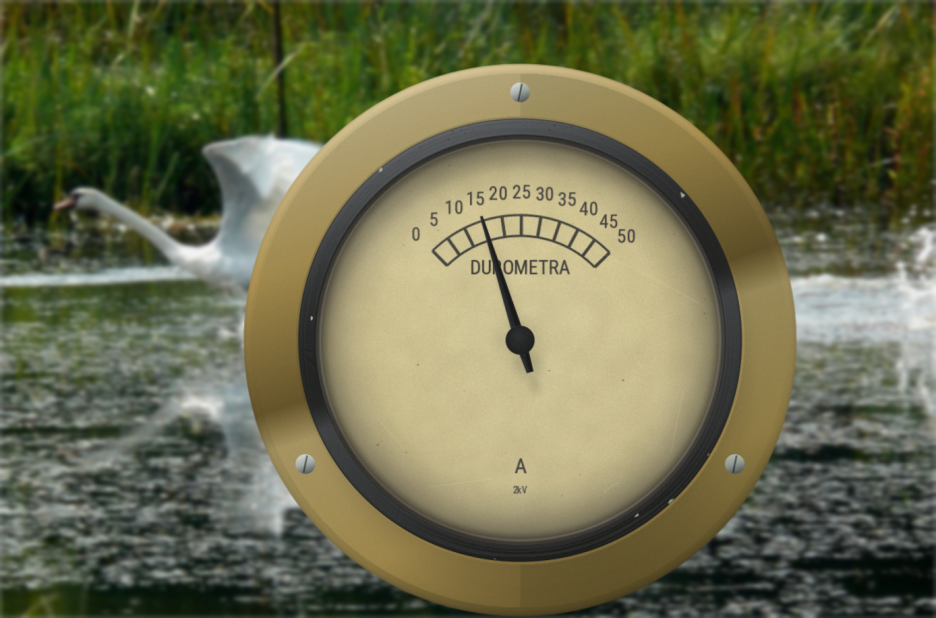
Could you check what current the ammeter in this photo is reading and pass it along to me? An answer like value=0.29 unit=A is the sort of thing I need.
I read value=15 unit=A
